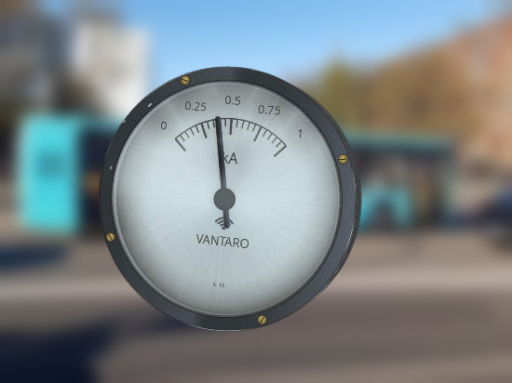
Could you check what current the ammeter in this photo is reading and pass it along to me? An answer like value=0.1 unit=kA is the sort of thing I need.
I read value=0.4 unit=kA
